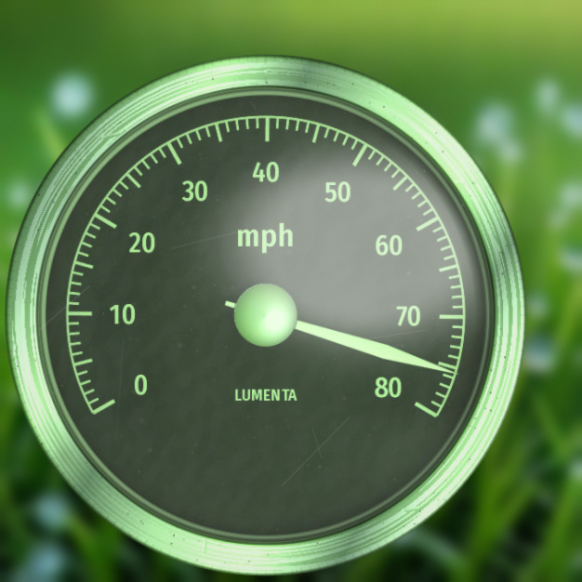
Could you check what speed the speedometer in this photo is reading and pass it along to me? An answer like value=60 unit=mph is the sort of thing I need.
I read value=75.5 unit=mph
